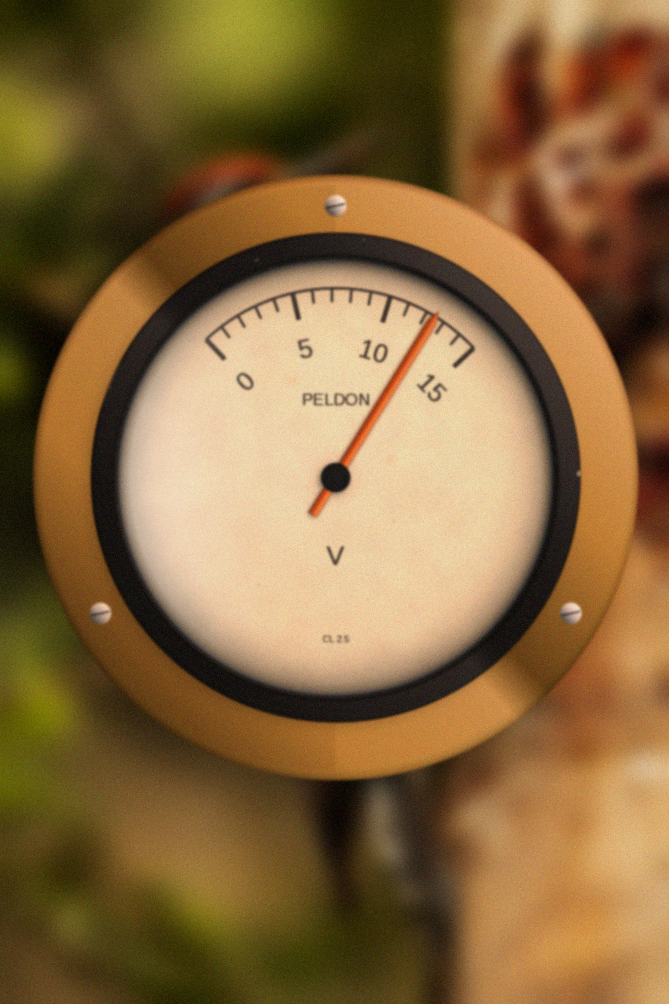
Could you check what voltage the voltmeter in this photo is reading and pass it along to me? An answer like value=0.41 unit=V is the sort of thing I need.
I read value=12.5 unit=V
